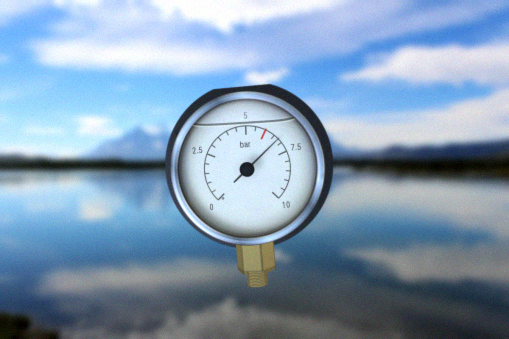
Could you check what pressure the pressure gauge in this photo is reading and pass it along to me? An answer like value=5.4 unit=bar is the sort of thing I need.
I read value=6.75 unit=bar
